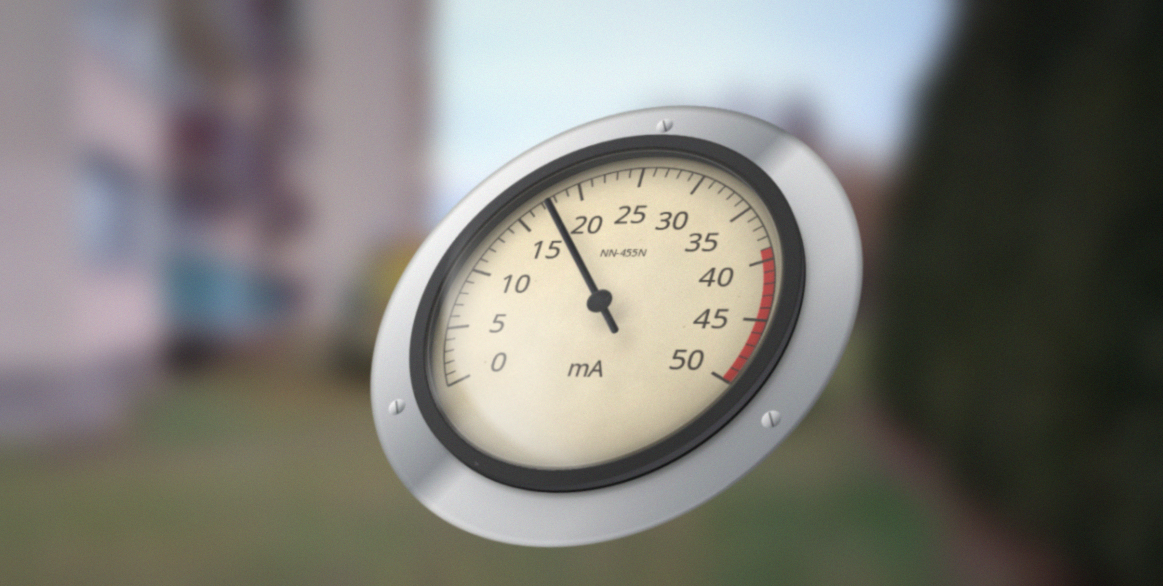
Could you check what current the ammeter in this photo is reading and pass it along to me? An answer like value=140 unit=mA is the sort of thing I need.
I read value=17.5 unit=mA
